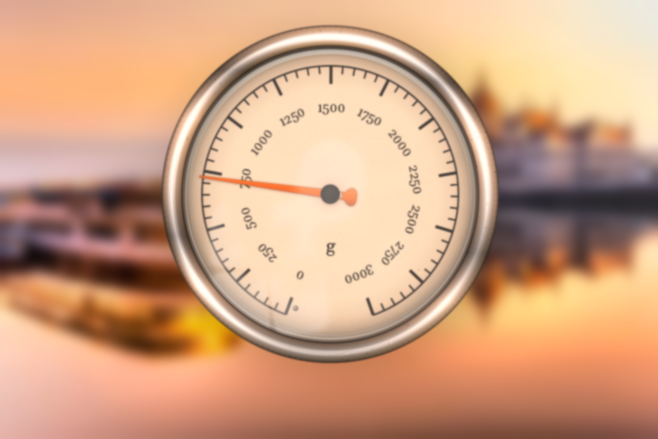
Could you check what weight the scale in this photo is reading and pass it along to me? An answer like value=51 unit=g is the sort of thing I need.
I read value=725 unit=g
